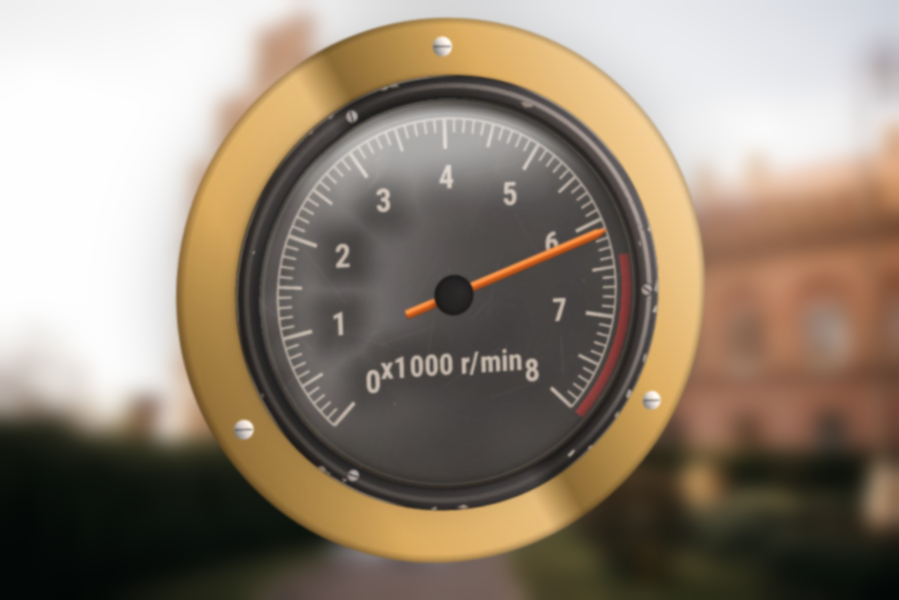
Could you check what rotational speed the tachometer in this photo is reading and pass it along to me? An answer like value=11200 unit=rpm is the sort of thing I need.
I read value=6100 unit=rpm
